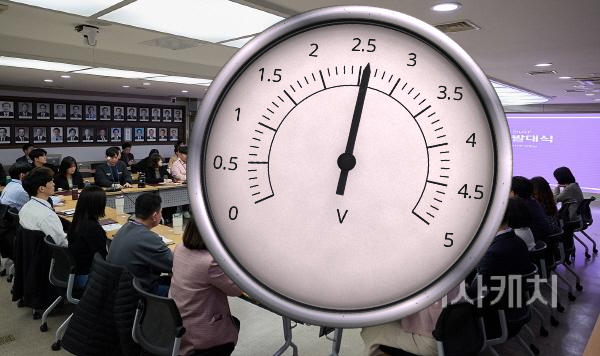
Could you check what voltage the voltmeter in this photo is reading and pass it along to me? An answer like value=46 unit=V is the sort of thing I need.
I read value=2.6 unit=V
